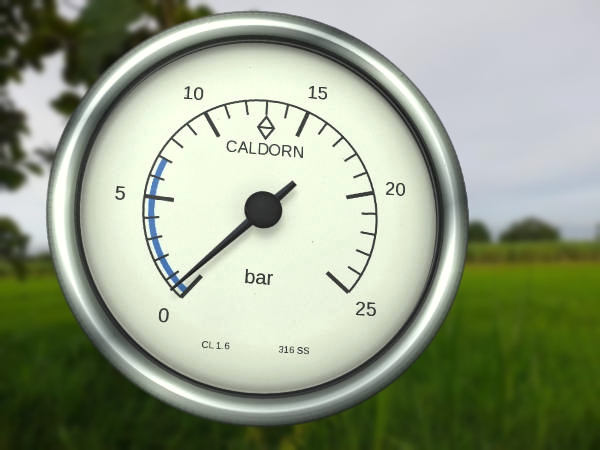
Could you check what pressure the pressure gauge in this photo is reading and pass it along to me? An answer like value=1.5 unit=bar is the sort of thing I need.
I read value=0.5 unit=bar
